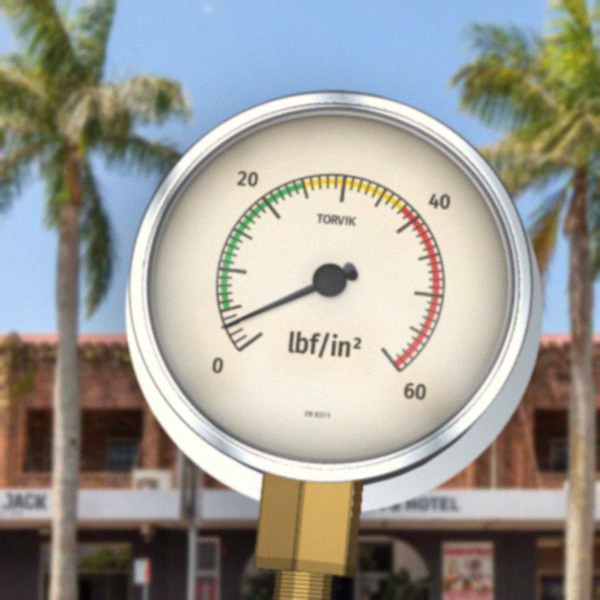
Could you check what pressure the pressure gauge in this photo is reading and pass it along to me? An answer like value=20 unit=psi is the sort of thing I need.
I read value=3 unit=psi
